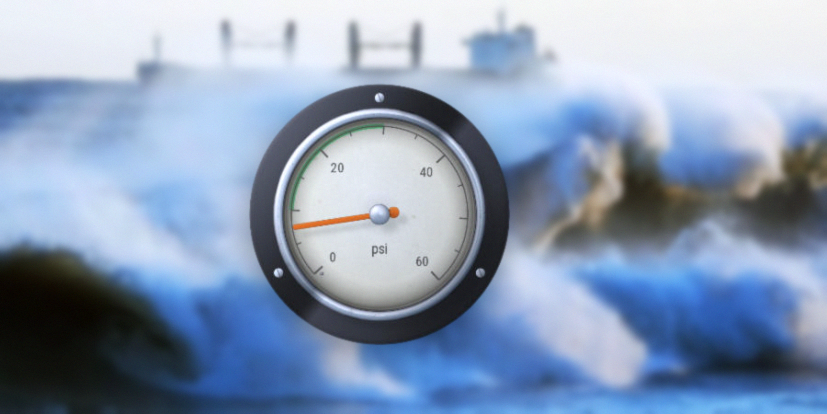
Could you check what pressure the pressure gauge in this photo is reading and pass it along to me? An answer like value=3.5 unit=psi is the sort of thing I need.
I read value=7.5 unit=psi
